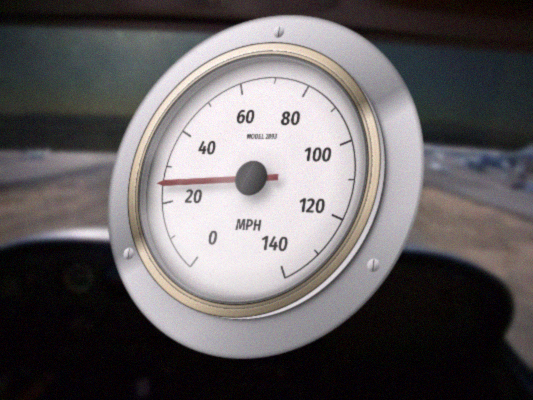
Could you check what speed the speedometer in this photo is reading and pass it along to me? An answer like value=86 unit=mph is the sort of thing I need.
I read value=25 unit=mph
